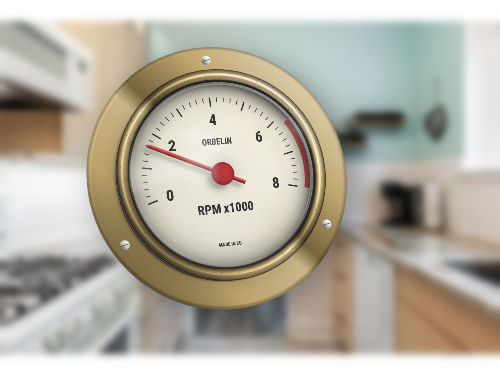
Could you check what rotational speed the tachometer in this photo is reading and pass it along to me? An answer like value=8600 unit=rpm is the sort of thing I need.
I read value=1600 unit=rpm
